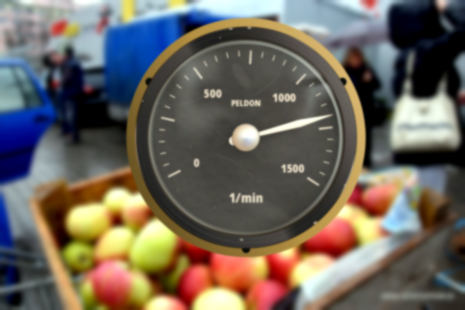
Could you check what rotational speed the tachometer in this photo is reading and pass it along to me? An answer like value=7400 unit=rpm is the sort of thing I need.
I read value=1200 unit=rpm
